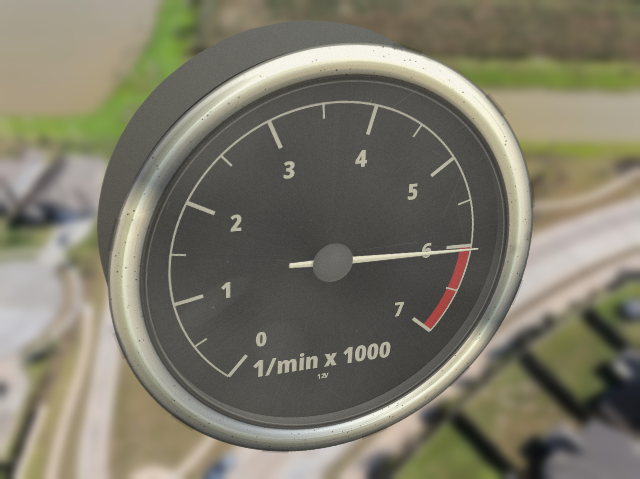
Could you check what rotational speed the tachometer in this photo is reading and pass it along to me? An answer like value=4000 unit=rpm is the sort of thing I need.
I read value=6000 unit=rpm
